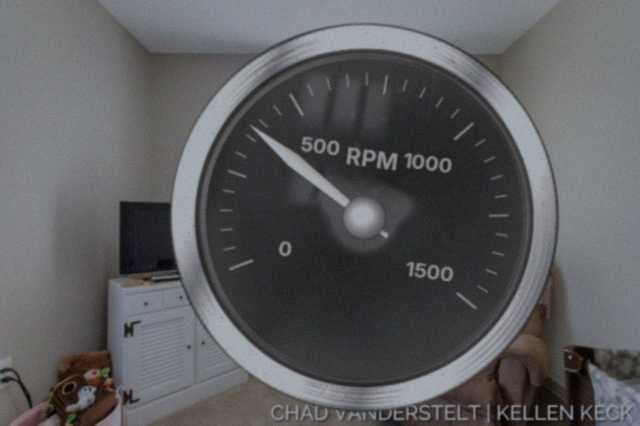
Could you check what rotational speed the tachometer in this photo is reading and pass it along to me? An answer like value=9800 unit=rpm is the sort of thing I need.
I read value=375 unit=rpm
